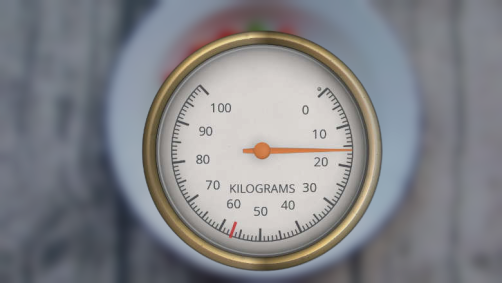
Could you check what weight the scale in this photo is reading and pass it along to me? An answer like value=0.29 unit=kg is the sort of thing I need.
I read value=16 unit=kg
